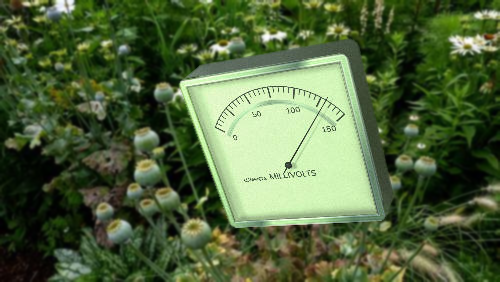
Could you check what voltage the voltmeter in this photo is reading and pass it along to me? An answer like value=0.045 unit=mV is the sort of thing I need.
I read value=130 unit=mV
